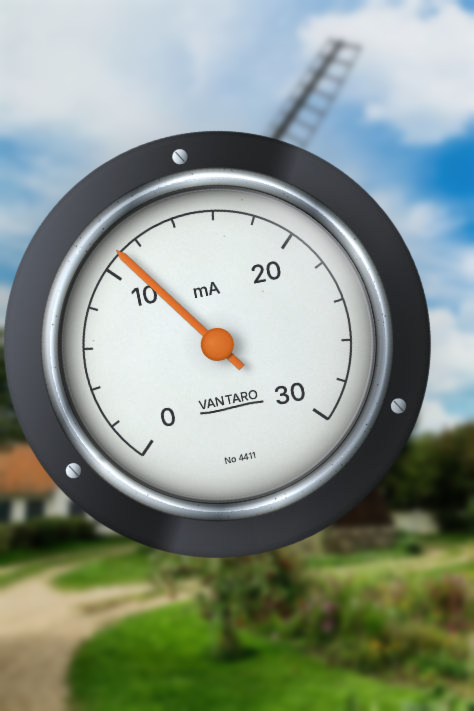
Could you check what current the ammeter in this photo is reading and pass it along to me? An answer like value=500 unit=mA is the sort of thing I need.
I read value=11 unit=mA
